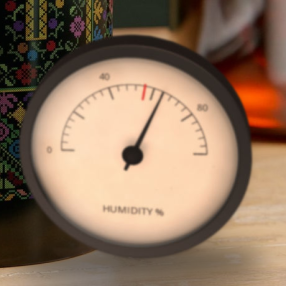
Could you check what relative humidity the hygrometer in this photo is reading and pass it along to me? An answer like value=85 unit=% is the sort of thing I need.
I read value=64 unit=%
